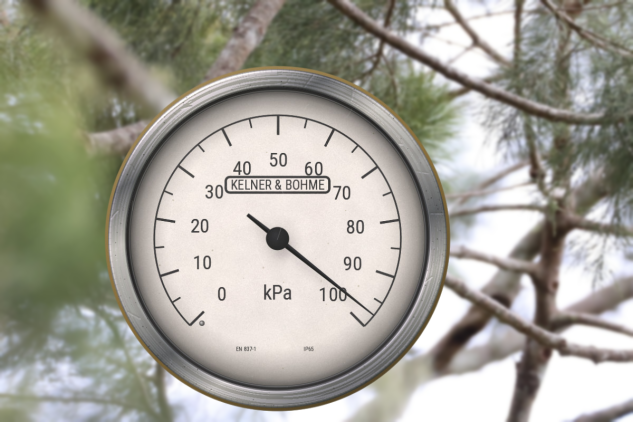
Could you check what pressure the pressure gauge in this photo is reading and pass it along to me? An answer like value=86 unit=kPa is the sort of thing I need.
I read value=97.5 unit=kPa
